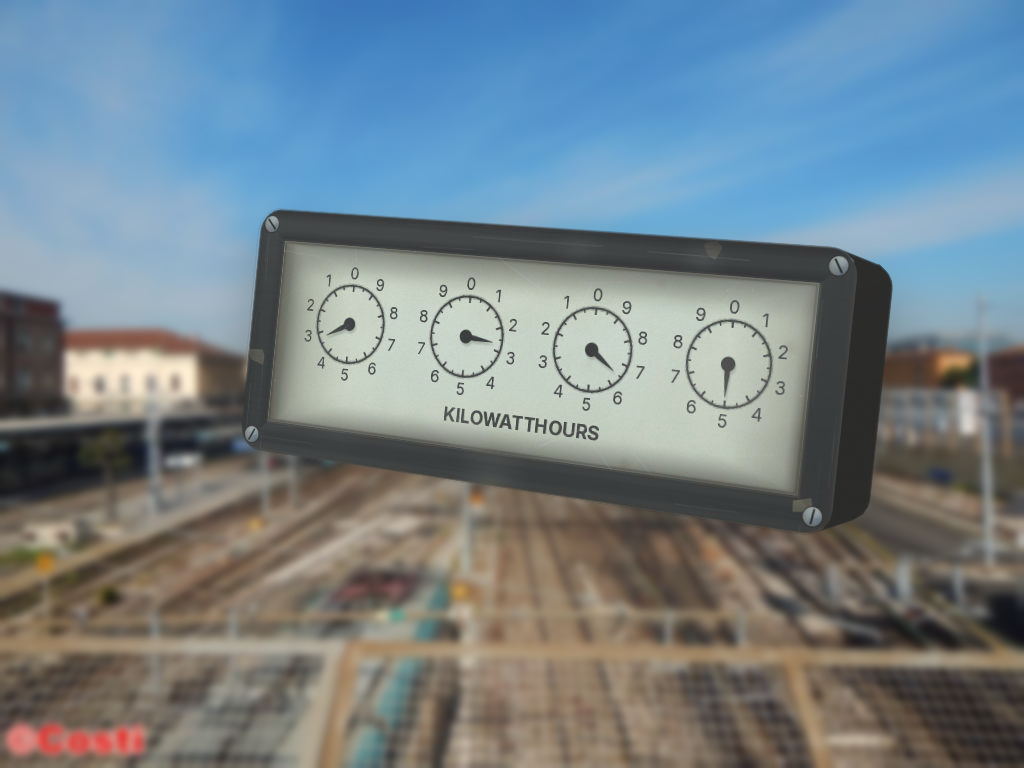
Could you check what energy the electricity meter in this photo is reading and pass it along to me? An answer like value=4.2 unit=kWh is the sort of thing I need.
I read value=3265 unit=kWh
